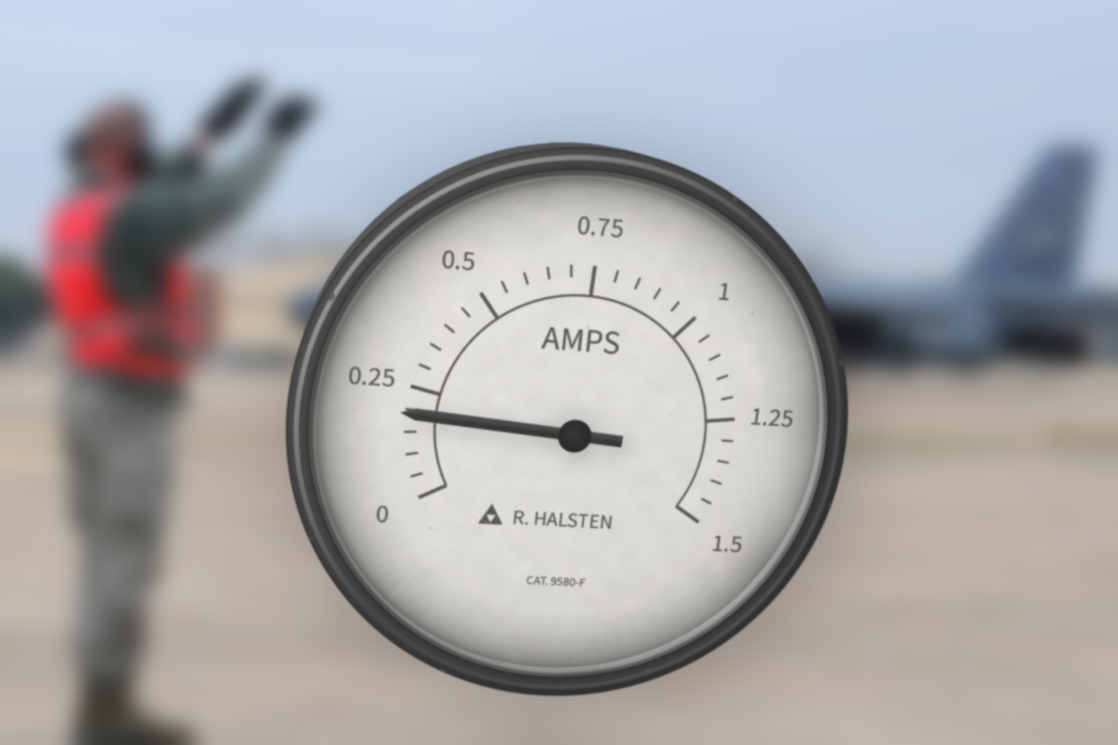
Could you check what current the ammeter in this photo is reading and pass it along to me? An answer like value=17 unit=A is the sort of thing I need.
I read value=0.2 unit=A
